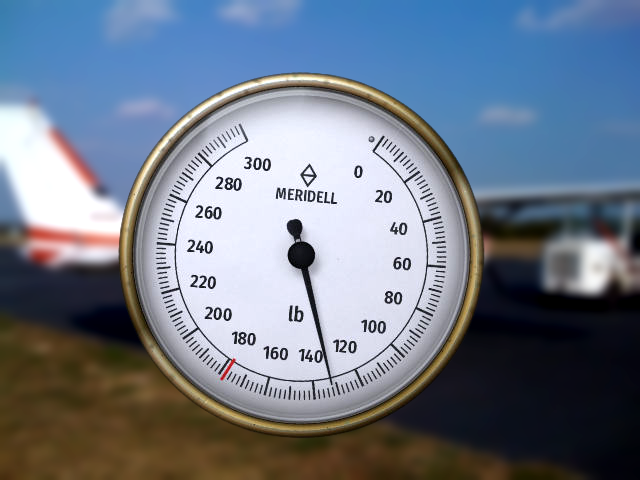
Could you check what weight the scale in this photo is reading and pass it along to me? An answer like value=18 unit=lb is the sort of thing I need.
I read value=132 unit=lb
